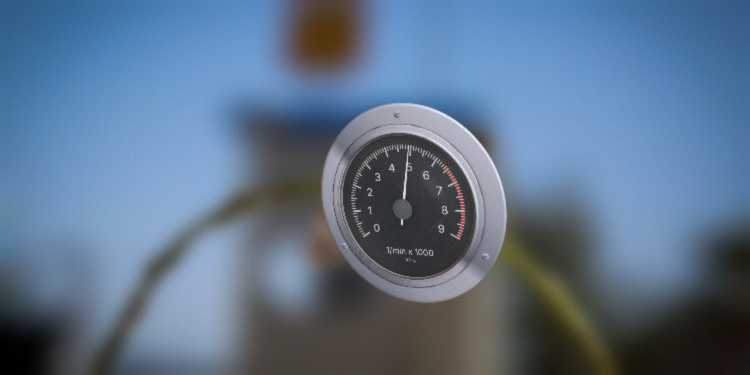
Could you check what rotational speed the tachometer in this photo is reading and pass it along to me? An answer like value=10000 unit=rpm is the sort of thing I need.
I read value=5000 unit=rpm
